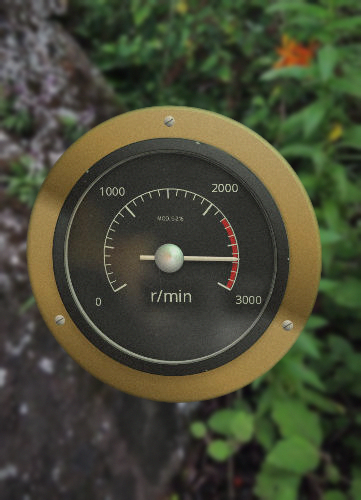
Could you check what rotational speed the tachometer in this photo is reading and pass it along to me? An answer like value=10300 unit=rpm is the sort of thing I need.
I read value=2650 unit=rpm
